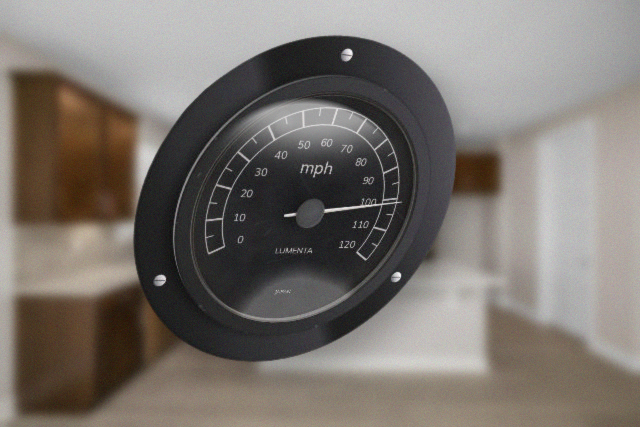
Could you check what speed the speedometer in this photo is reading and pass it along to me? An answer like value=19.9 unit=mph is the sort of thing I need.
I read value=100 unit=mph
